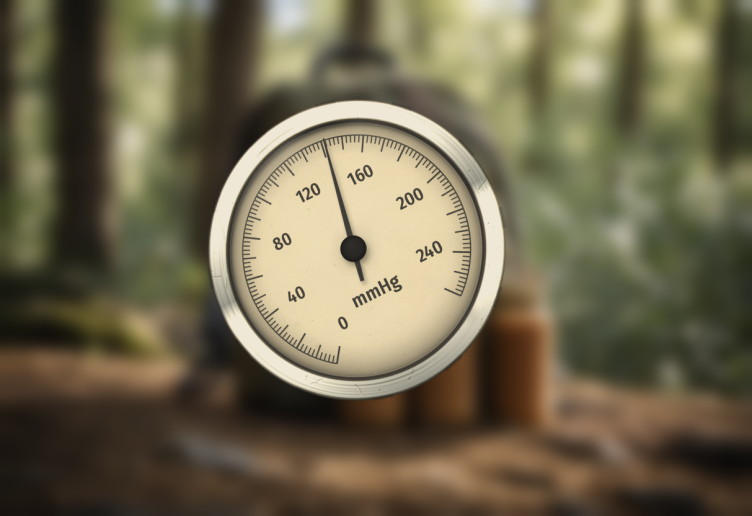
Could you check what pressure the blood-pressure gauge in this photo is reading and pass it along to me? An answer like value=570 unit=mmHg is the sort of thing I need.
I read value=142 unit=mmHg
